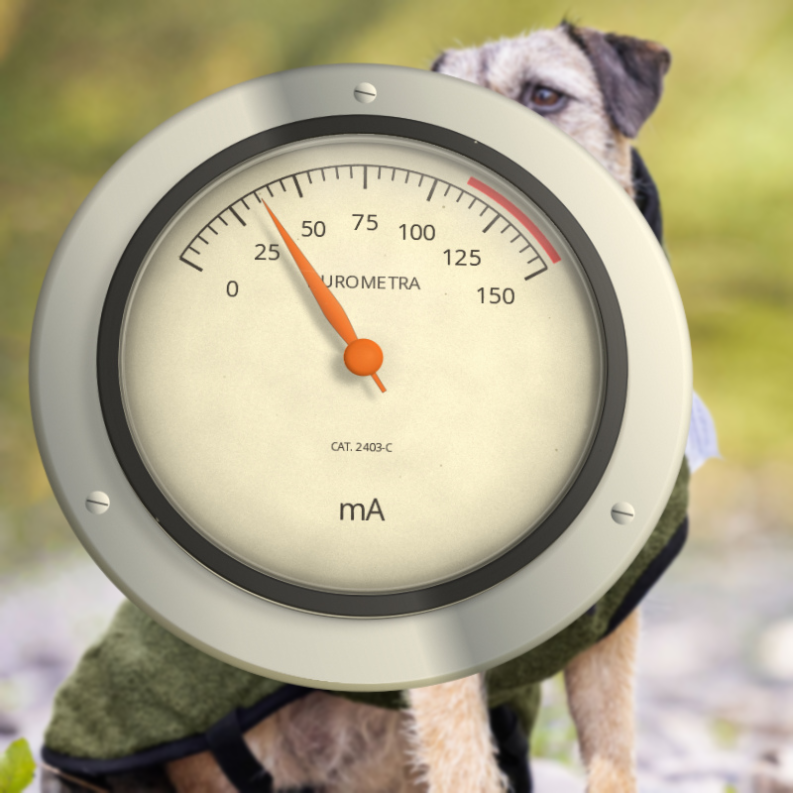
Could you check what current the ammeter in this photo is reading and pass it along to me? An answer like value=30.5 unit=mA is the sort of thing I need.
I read value=35 unit=mA
